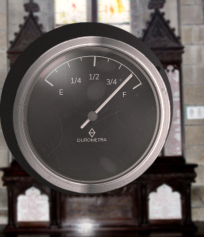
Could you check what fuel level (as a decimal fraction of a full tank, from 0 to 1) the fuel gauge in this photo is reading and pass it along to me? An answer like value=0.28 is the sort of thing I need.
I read value=0.875
